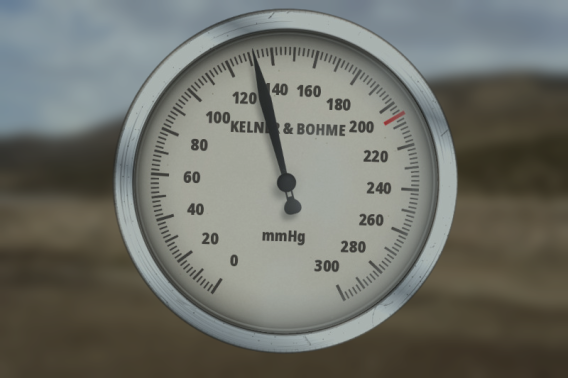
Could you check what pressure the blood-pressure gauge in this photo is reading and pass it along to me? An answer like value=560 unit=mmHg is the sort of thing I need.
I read value=132 unit=mmHg
